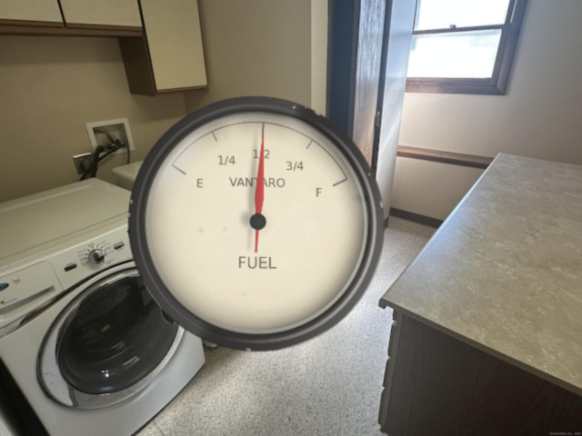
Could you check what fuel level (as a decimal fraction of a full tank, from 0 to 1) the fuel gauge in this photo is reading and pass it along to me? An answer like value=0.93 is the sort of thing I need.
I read value=0.5
